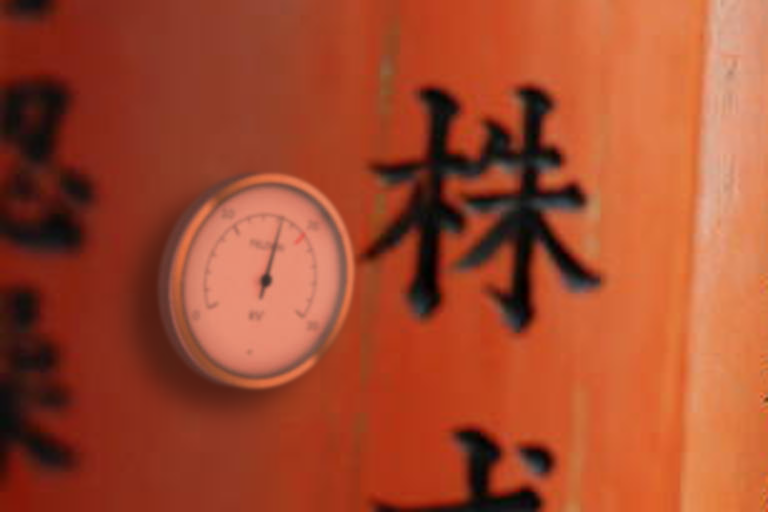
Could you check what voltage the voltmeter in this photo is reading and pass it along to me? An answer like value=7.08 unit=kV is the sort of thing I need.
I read value=16 unit=kV
